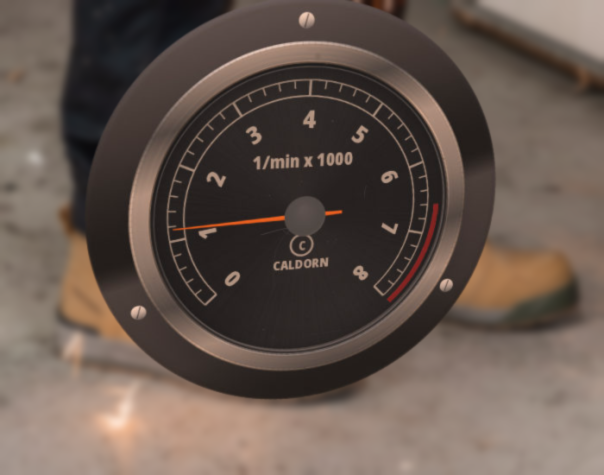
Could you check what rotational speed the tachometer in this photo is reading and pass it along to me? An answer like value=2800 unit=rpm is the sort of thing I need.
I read value=1200 unit=rpm
